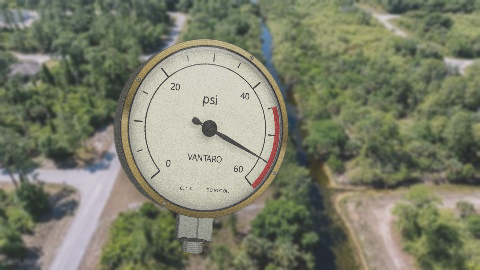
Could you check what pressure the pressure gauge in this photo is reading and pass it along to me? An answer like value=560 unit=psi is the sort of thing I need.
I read value=55 unit=psi
